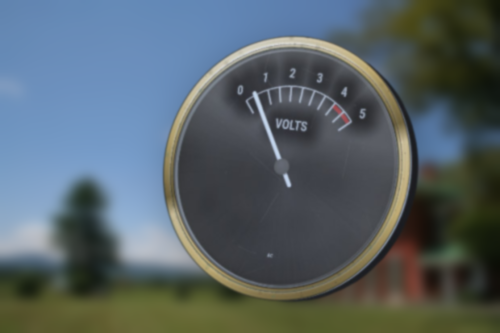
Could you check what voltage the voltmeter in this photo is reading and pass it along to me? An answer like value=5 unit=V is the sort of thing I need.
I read value=0.5 unit=V
